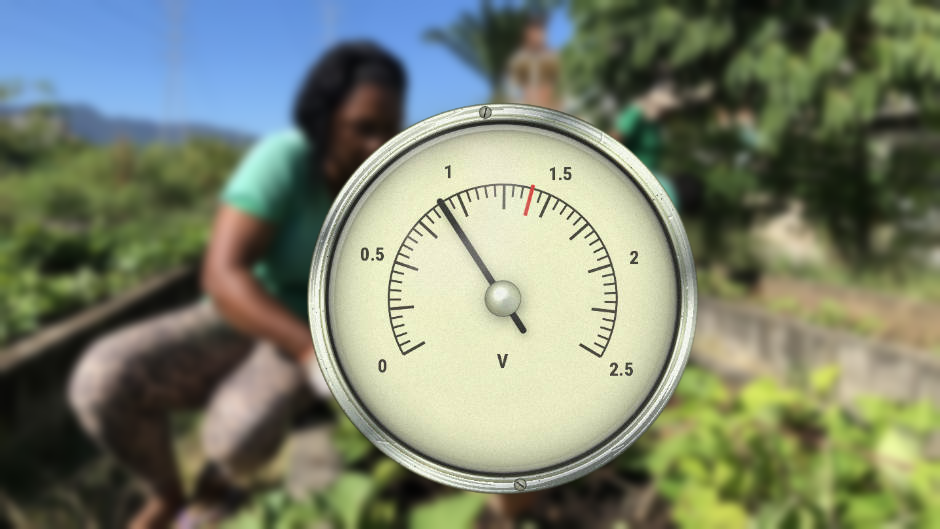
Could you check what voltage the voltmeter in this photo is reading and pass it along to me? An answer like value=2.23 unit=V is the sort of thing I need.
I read value=0.9 unit=V
